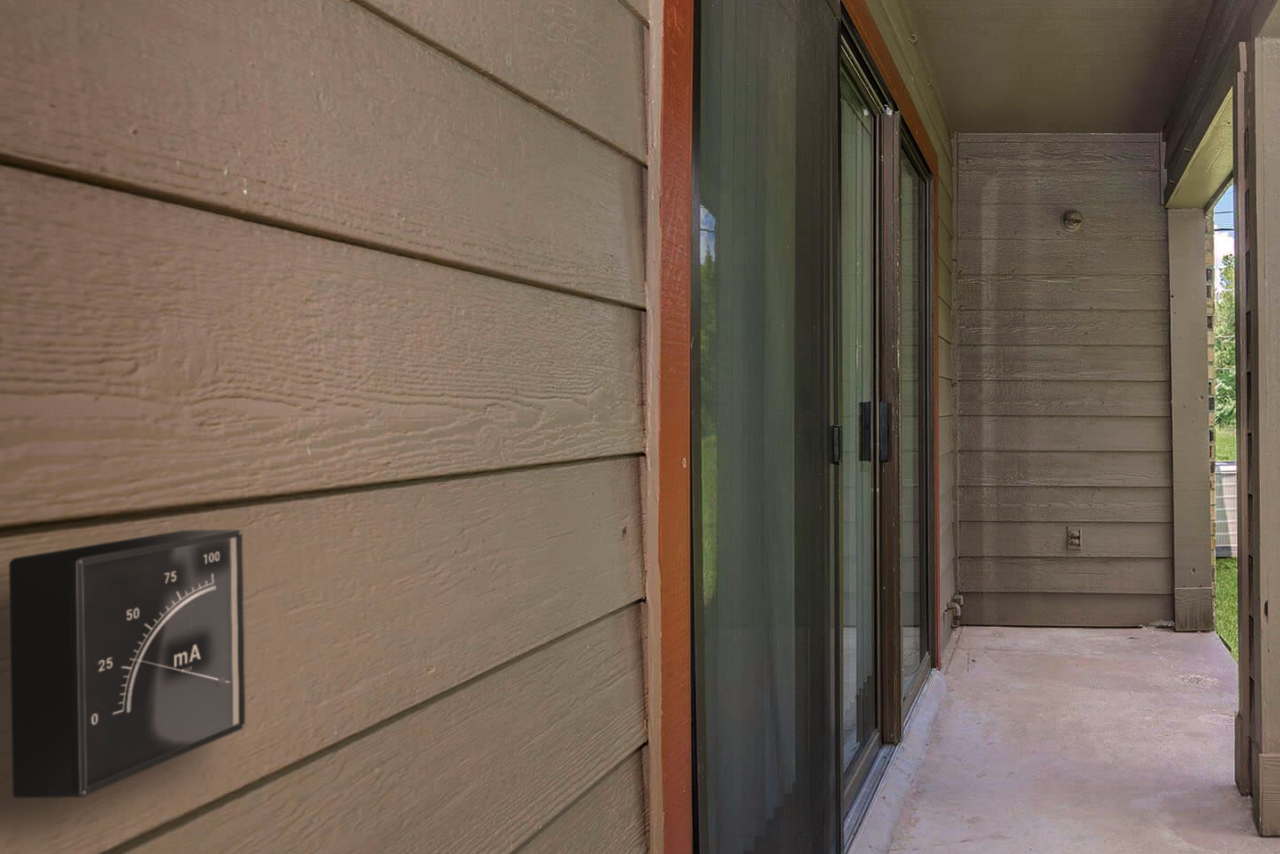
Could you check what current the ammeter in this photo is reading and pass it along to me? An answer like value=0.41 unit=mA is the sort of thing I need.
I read value=30 unit=mA
